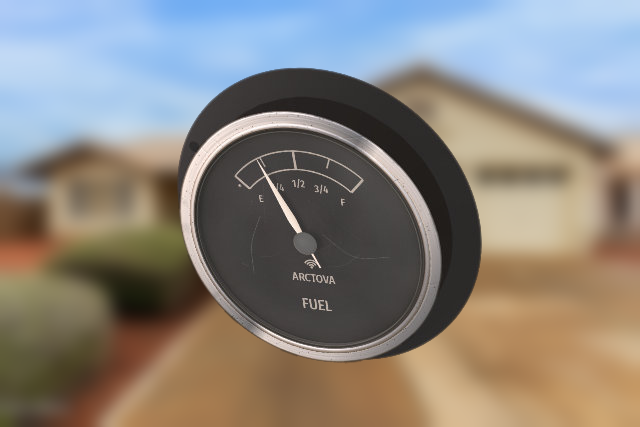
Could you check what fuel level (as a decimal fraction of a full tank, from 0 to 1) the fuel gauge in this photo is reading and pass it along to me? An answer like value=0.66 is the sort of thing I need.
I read value=0.25
